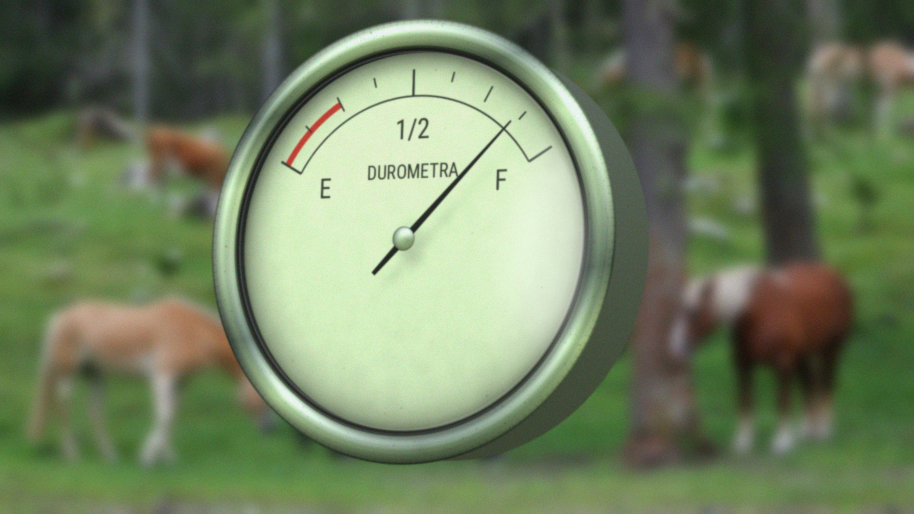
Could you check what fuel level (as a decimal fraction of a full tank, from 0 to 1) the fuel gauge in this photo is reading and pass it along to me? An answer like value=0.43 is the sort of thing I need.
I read value=0.875
